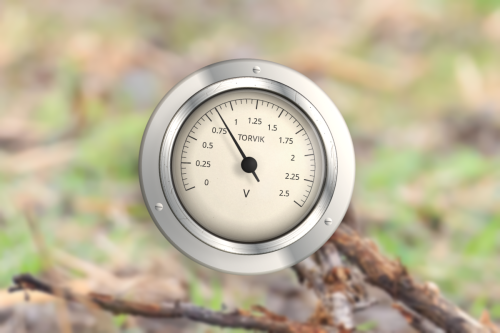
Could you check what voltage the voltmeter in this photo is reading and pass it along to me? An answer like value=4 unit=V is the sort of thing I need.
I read value=0.85 unit=V
